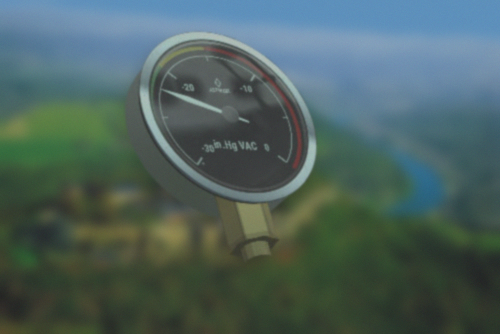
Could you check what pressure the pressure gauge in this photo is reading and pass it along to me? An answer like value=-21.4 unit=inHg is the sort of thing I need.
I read value=-22.5 unit=inHg
